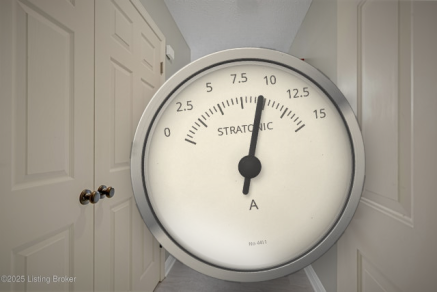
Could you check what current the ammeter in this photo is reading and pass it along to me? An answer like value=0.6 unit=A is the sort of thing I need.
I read value=9.5 unit=A
